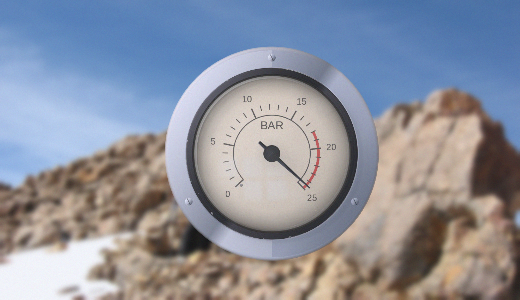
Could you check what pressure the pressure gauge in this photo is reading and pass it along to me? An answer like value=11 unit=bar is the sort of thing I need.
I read value=24.5 unit=bar
